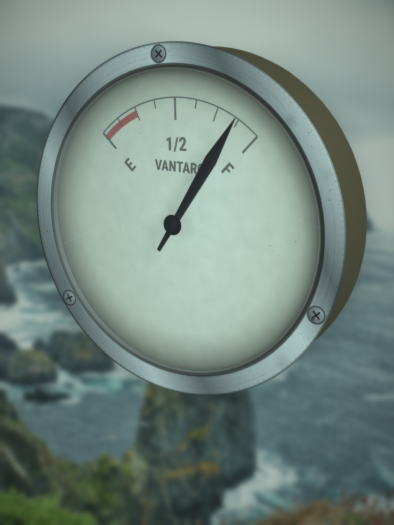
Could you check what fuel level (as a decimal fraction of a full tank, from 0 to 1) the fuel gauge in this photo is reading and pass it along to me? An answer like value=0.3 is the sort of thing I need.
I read value=0.875
